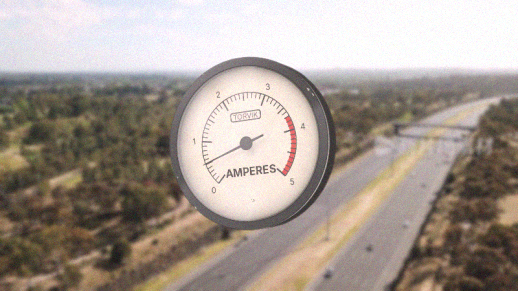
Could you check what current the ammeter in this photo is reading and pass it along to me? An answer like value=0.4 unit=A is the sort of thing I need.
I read value=0.5 unit=A
